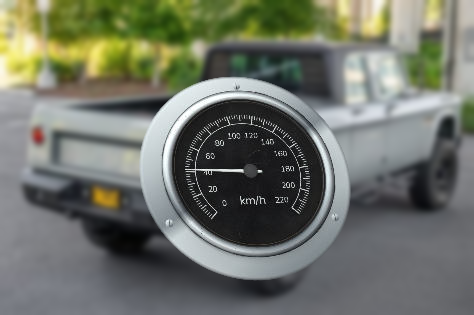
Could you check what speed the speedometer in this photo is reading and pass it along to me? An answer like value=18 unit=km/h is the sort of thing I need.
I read value=40 unit=km/h
